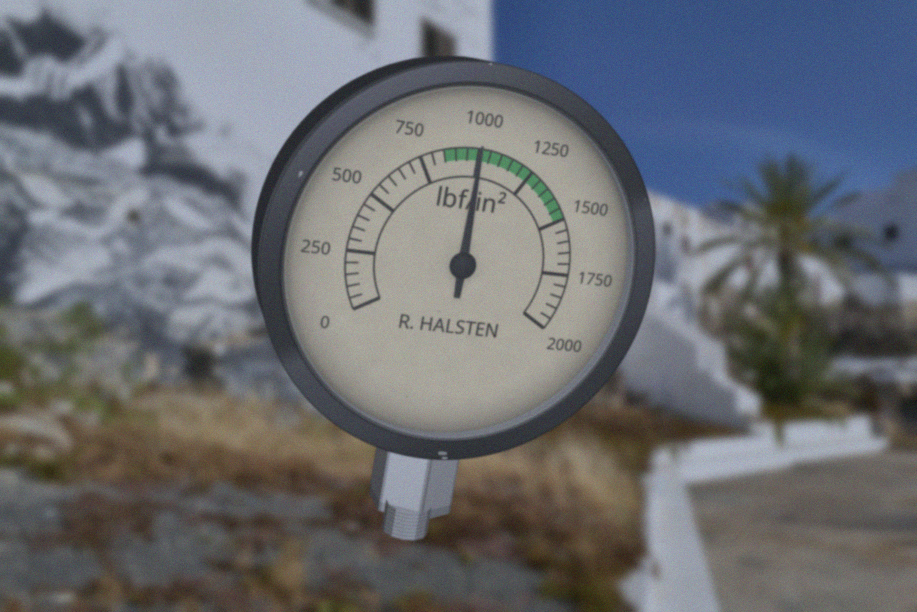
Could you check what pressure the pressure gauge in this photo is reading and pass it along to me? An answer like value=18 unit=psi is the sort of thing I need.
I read value=1000 unit=psi
